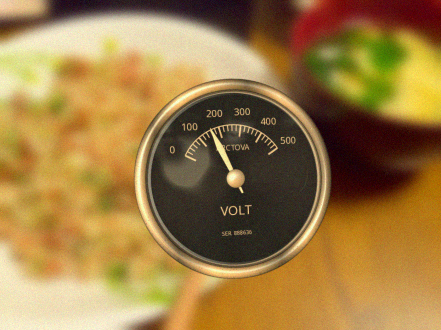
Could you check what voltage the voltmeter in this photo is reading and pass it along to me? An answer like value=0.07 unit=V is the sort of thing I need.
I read value=160 unit=V
